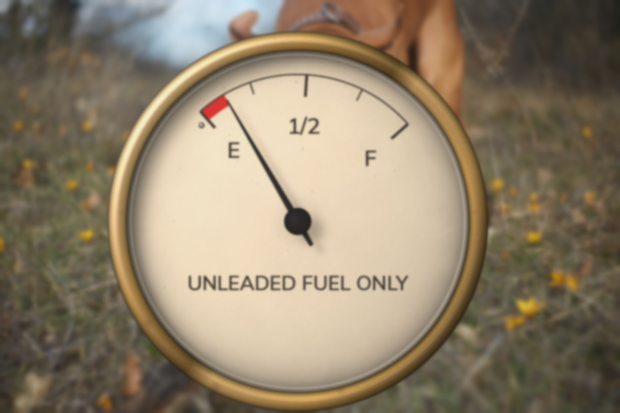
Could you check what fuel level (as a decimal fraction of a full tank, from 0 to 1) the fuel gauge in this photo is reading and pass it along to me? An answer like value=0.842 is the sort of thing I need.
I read value=0.125
